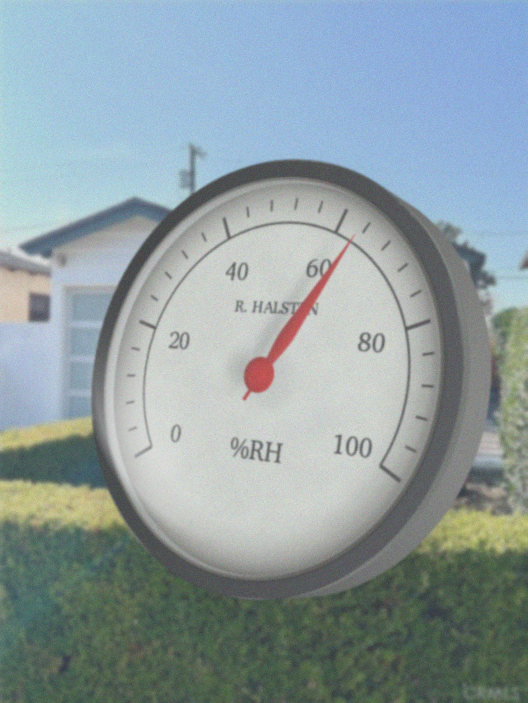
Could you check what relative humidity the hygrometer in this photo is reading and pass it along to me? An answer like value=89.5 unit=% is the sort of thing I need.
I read value=64 unit=%
